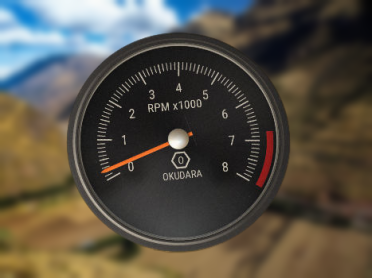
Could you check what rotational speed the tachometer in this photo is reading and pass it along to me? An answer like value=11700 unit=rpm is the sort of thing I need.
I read value=200 unit=rpm
